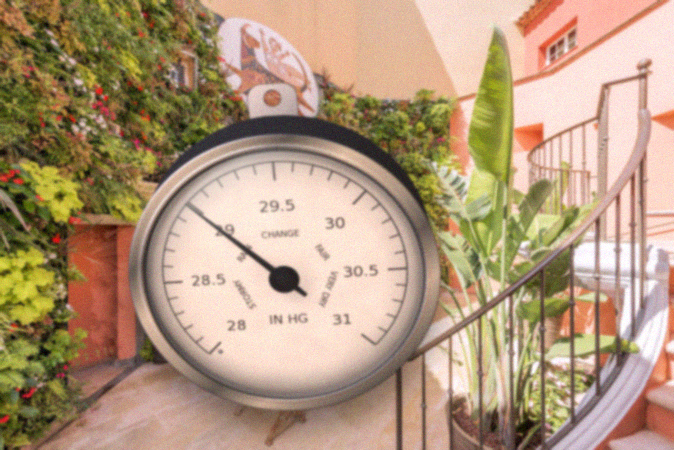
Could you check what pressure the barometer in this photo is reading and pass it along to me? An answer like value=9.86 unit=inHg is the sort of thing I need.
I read value=29 unit=inHg
